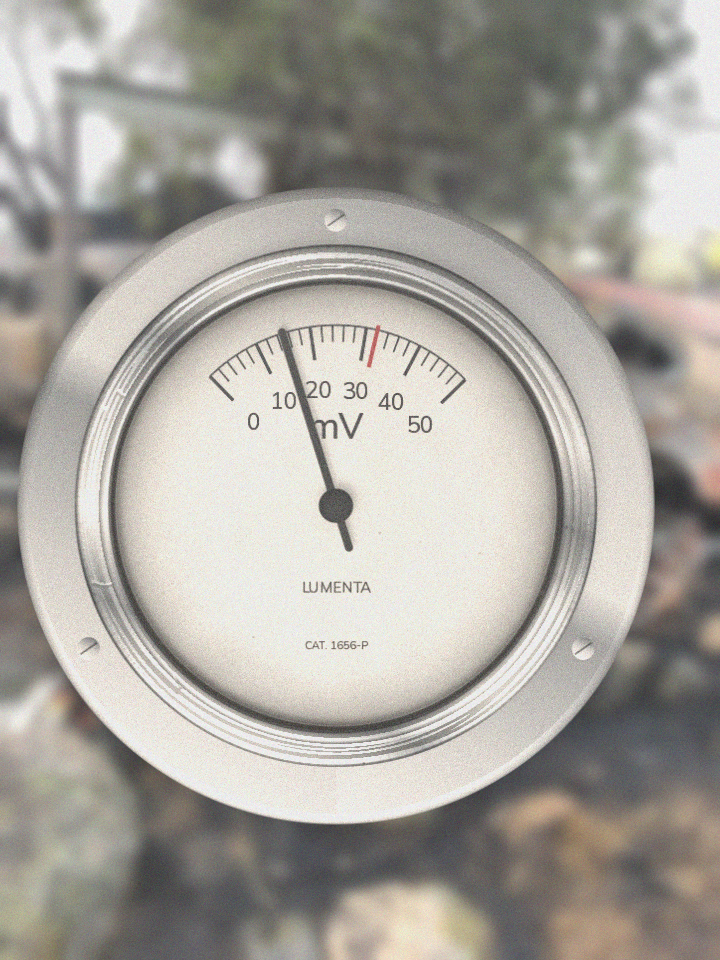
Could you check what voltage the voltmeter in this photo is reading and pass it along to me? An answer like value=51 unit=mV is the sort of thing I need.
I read value=15 unit=mV
